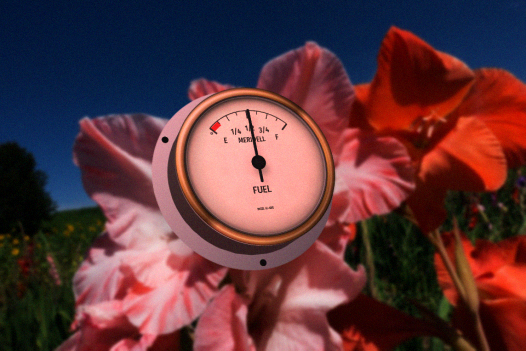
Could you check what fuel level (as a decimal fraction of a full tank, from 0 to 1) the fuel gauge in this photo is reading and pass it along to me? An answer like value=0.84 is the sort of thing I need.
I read value=0.5
